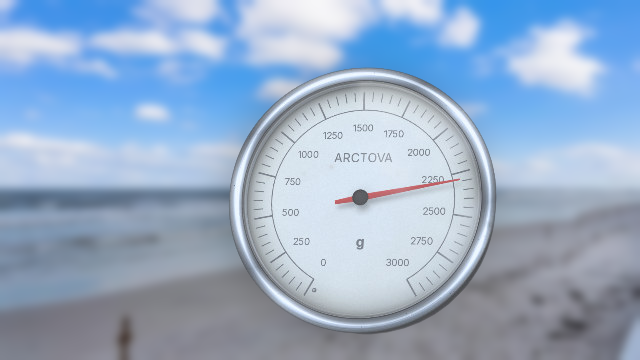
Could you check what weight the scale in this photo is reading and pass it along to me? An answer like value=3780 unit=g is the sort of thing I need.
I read value=2300 unit=g
